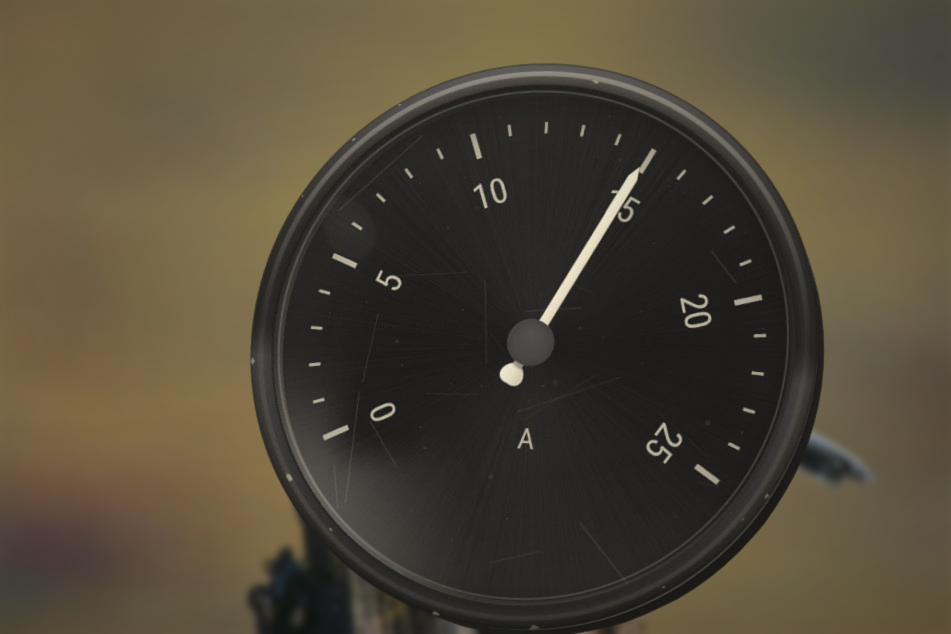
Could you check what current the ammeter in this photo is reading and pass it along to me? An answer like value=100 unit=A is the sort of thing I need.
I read value=15 unit=A
